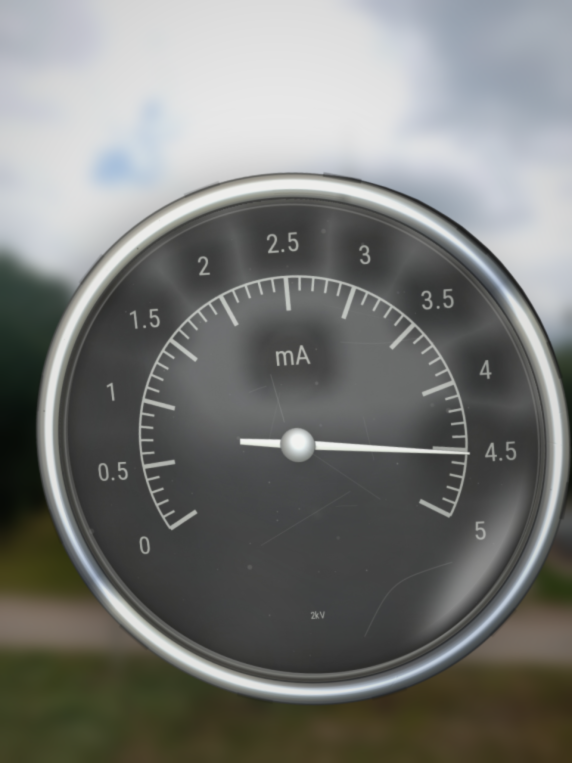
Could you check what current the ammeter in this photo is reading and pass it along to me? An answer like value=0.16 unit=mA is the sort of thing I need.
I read value=4.5 unit=mA
